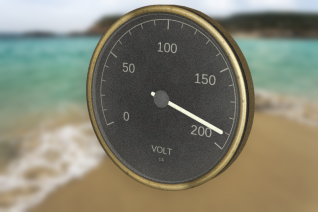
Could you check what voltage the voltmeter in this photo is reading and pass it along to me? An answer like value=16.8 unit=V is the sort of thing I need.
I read value=190 unit=V
